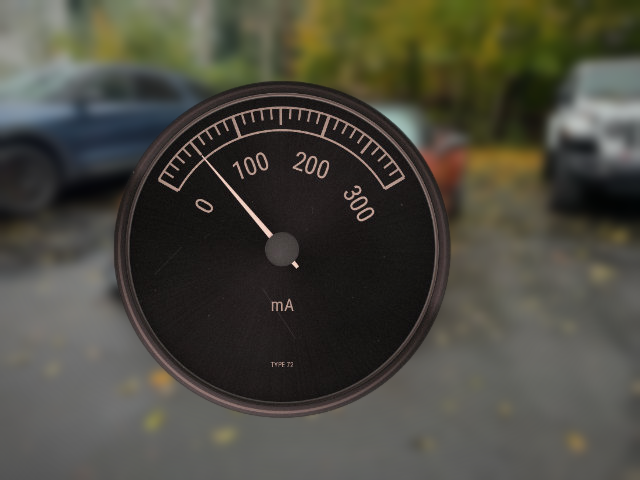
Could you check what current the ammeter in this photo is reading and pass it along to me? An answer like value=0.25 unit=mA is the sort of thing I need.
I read value=50 unit=mA
